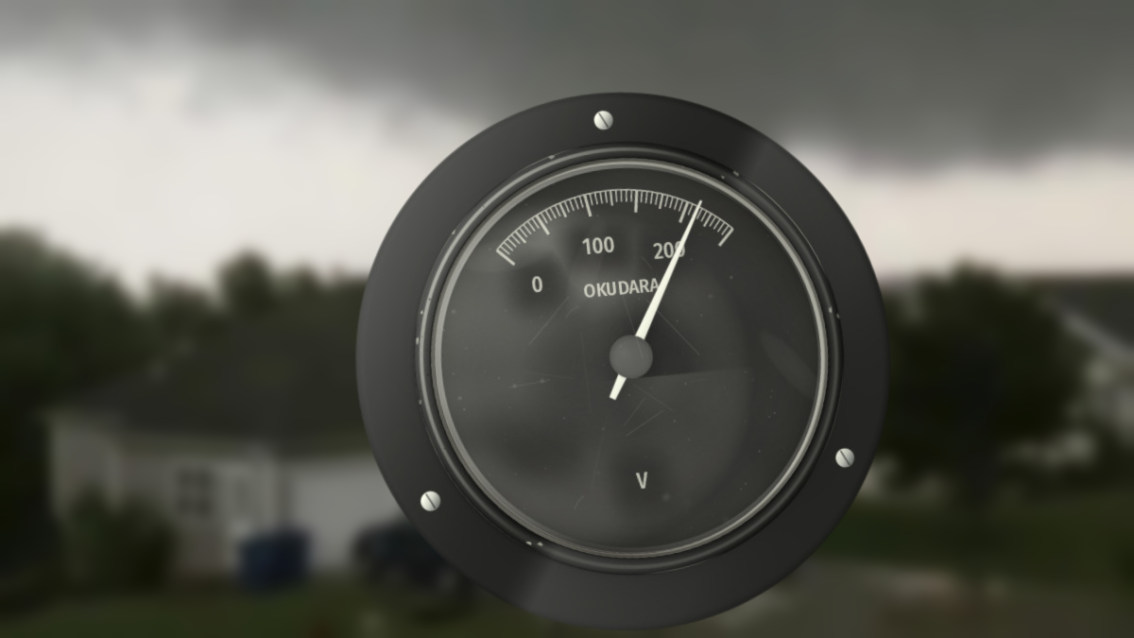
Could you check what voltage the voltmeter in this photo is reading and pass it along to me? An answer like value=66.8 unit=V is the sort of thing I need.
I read value=210 unit=V
